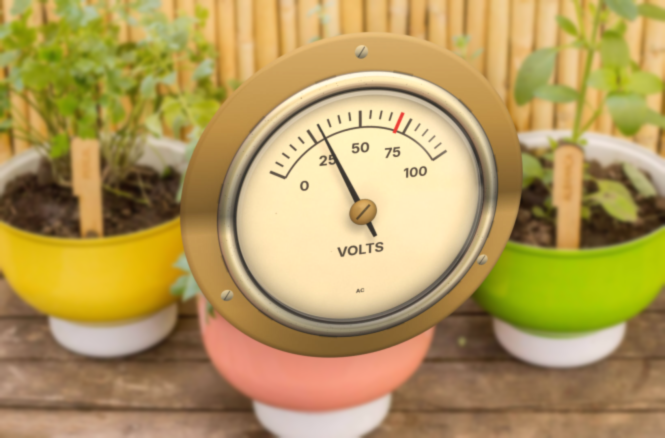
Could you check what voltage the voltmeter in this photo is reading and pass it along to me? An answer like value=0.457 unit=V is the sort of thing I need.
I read value=30 unit=V
